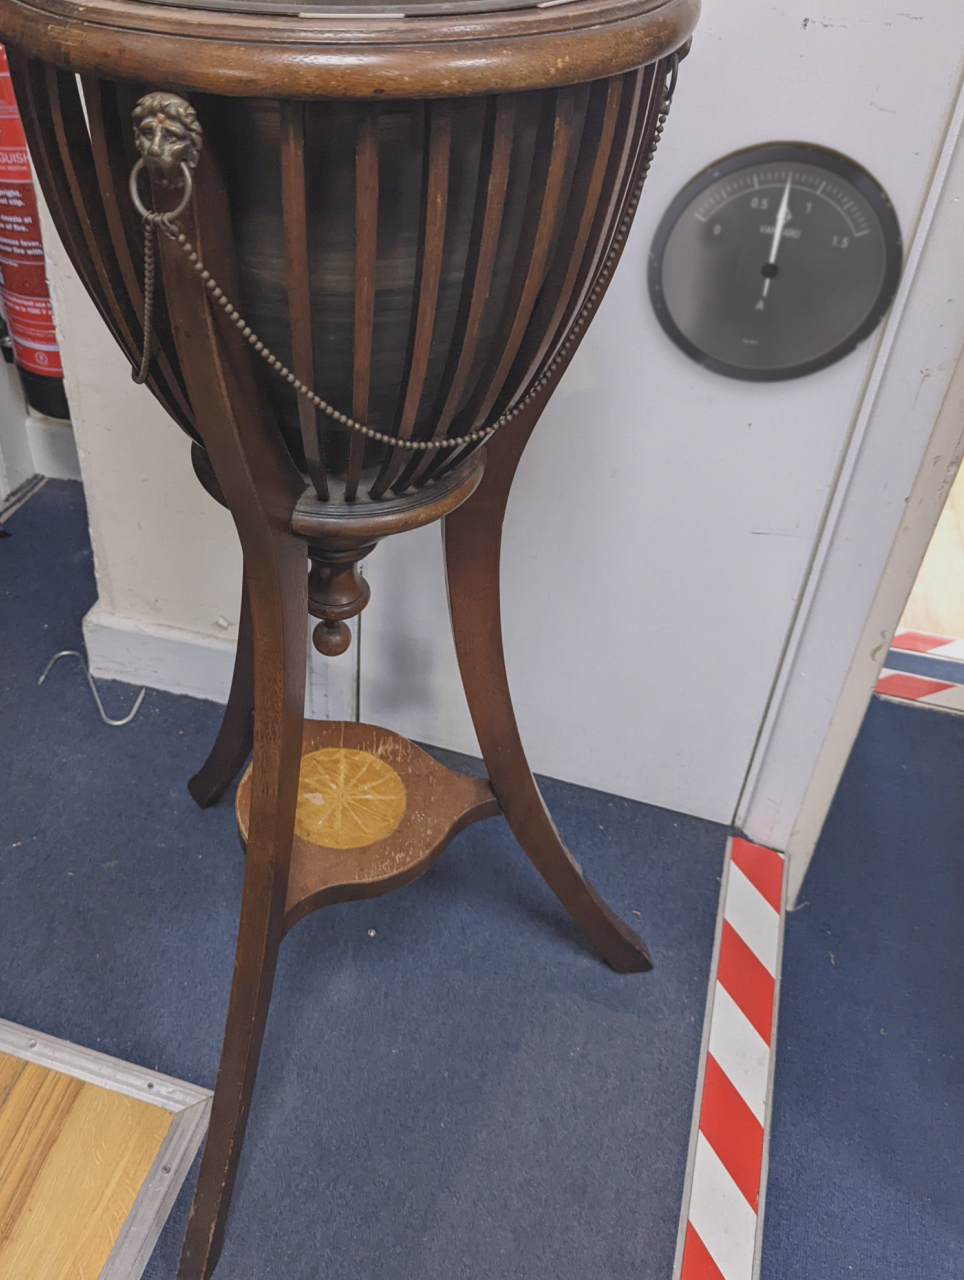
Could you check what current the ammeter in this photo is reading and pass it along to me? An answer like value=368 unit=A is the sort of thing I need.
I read value=0.75 unit=A
